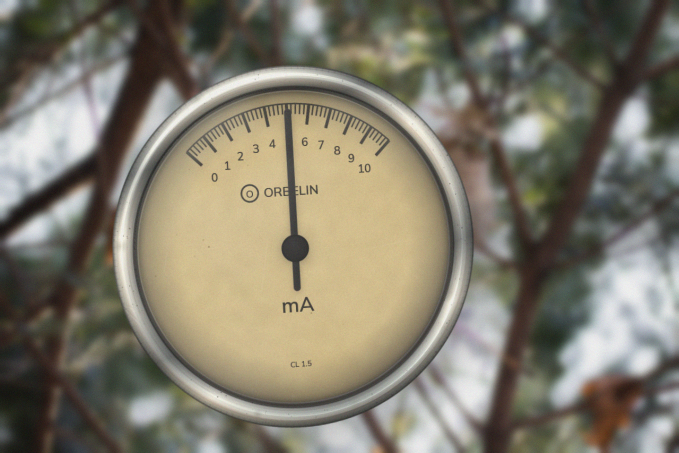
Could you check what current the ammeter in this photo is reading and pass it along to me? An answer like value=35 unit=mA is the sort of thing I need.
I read value=5 unit=mA
